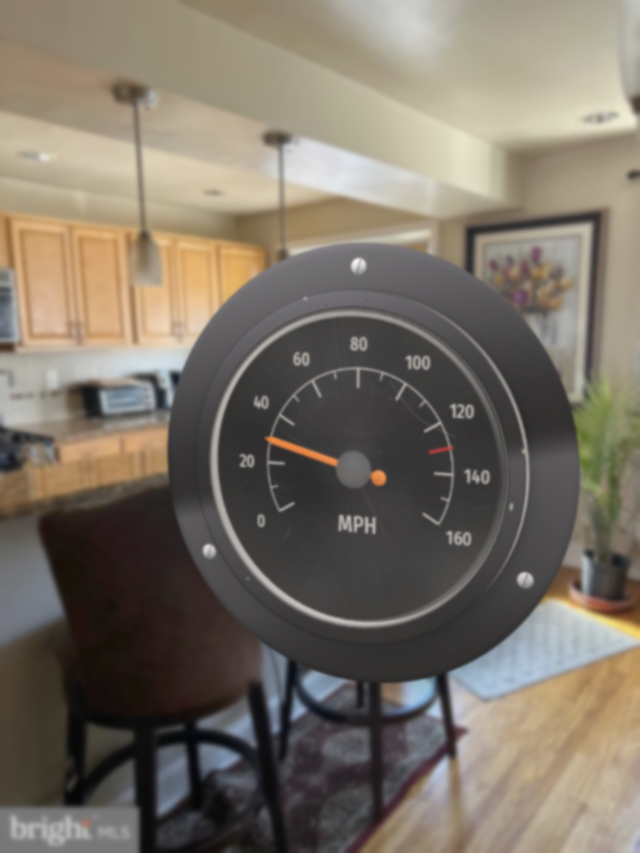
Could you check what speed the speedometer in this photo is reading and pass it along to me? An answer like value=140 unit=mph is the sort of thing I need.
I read value=30 unit=mph
